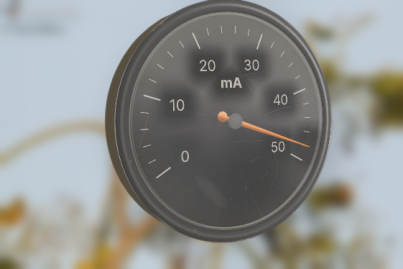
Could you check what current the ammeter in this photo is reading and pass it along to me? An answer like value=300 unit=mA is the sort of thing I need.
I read value=48 unit=mA
